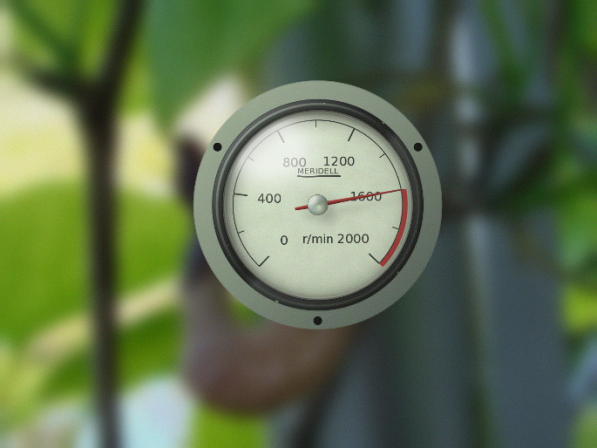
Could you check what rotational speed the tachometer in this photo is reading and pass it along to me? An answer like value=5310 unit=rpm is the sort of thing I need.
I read value=1600 unit=rpm
